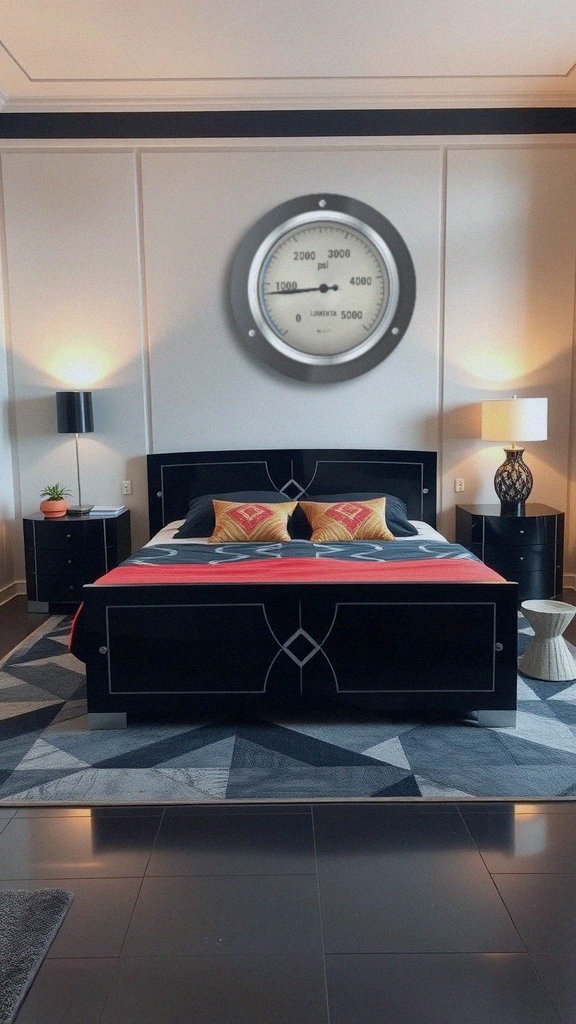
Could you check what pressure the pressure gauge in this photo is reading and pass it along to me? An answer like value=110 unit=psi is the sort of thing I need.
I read value=800 unit=psi
